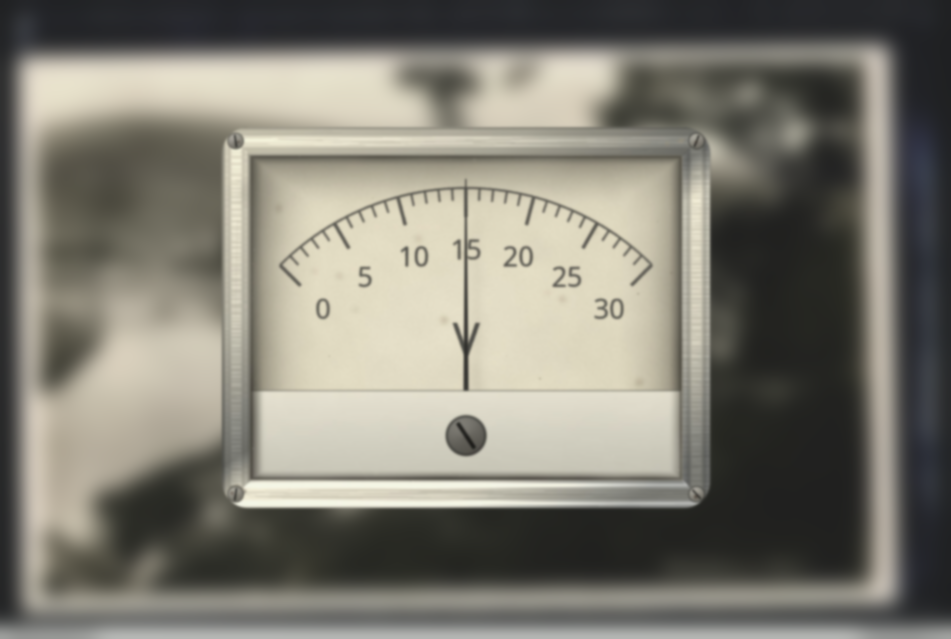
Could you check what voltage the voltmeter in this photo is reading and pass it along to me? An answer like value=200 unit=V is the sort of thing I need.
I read value=15 unit=V
